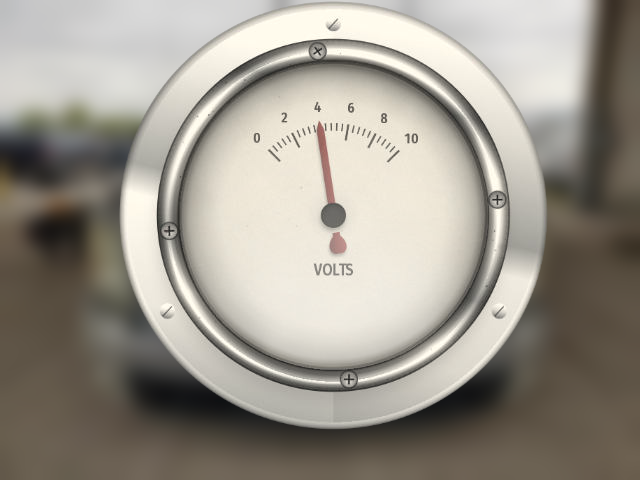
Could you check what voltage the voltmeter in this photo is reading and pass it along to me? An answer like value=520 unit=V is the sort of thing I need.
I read value=4 unit=V
